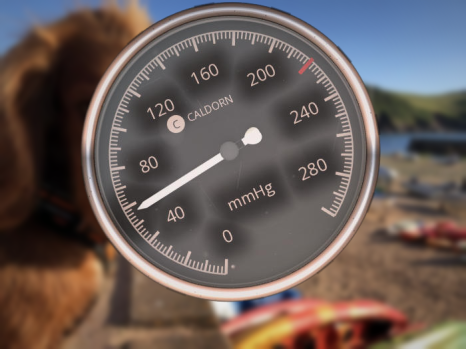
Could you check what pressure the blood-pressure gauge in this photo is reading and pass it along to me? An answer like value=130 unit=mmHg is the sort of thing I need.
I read value=56 unit=mmHg
